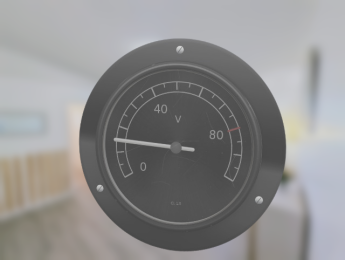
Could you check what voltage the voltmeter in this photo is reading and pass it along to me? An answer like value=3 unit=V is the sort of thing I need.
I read value=15 unit=V
